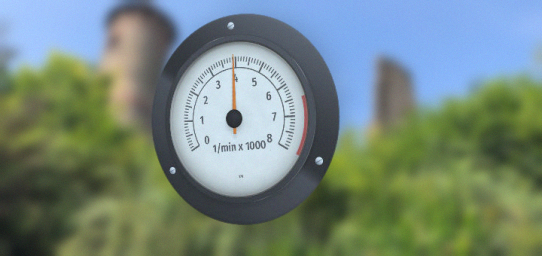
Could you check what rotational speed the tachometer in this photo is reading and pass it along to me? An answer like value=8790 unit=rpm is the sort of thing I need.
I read value=4000 unit=rpm
